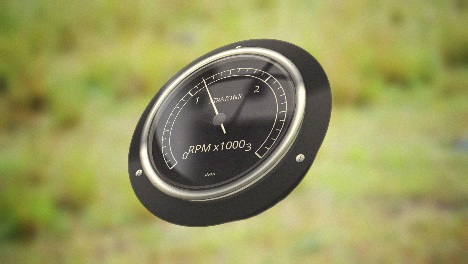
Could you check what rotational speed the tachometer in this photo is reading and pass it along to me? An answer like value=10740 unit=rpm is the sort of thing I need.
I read value=1200 unit=rpm
